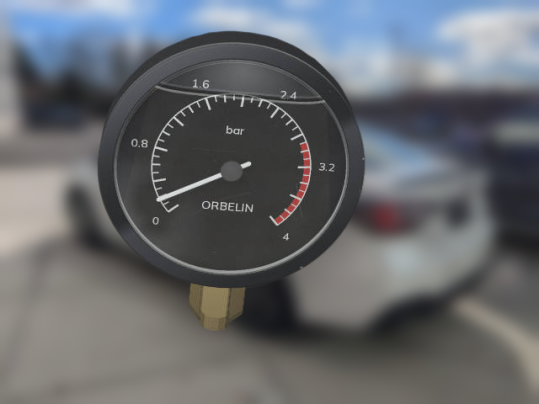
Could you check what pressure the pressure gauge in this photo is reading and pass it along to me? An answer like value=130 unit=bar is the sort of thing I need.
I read value=0.2 unit=bar
